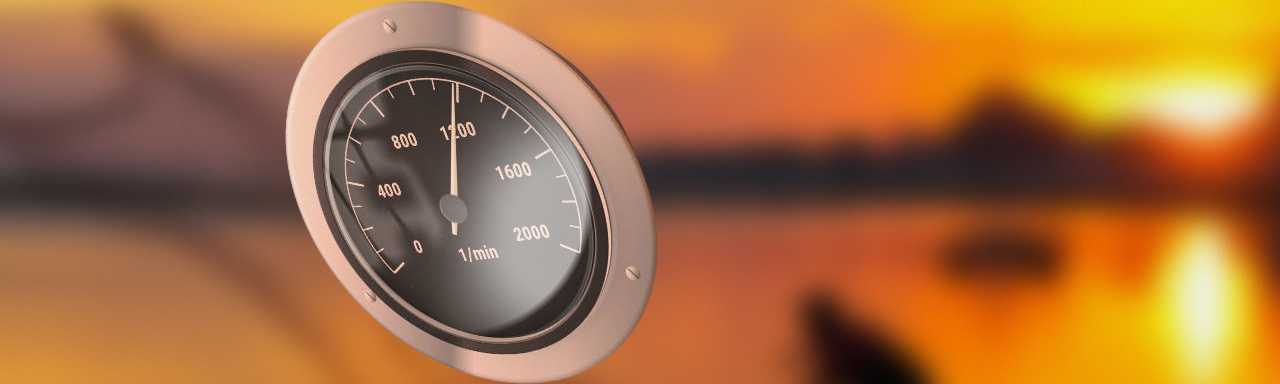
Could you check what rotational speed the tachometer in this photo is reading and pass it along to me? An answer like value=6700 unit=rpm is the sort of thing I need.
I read value=1200 unit=rpm
